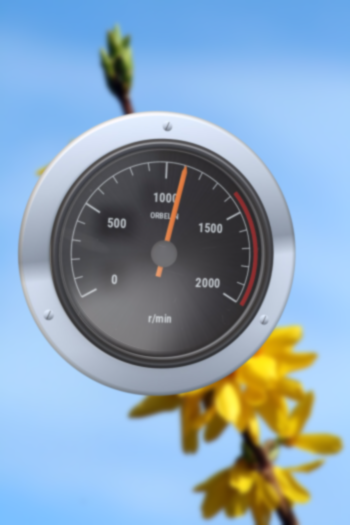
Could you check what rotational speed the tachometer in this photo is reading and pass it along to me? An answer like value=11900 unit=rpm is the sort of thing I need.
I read value=1100 unit=rpm
